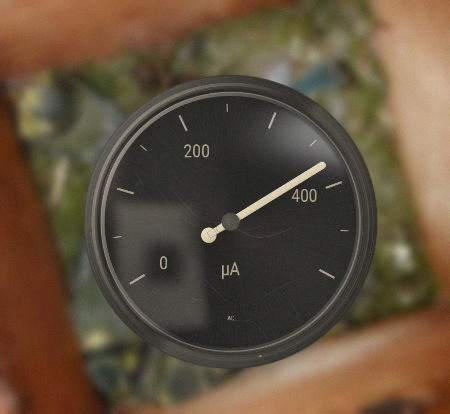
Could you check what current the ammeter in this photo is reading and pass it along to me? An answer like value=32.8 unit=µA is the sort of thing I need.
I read value=375 unit=µA
